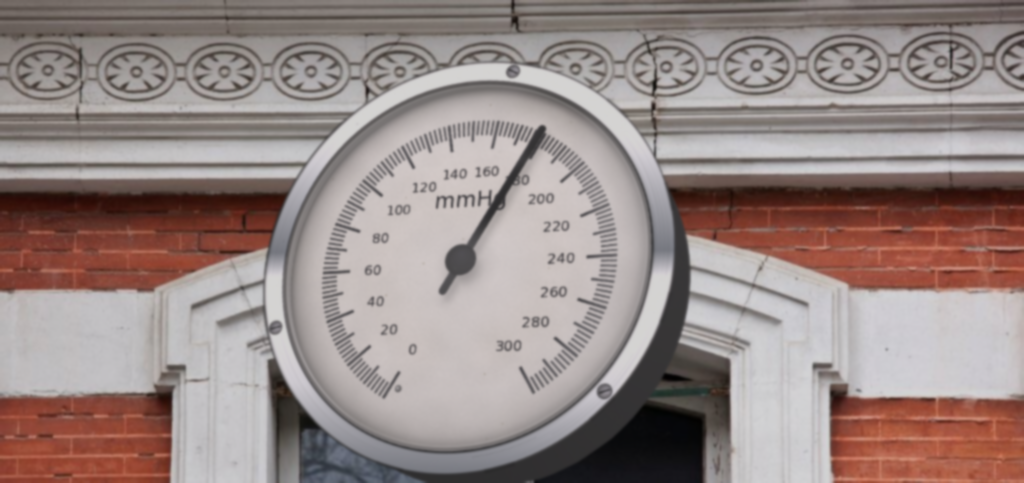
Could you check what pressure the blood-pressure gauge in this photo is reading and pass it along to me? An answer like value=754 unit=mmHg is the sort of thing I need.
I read value=180 unit=mmHg
